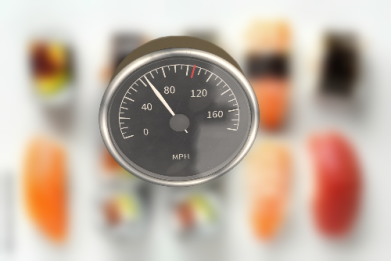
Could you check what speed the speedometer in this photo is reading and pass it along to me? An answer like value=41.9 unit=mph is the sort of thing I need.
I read value=65 unit=mph
